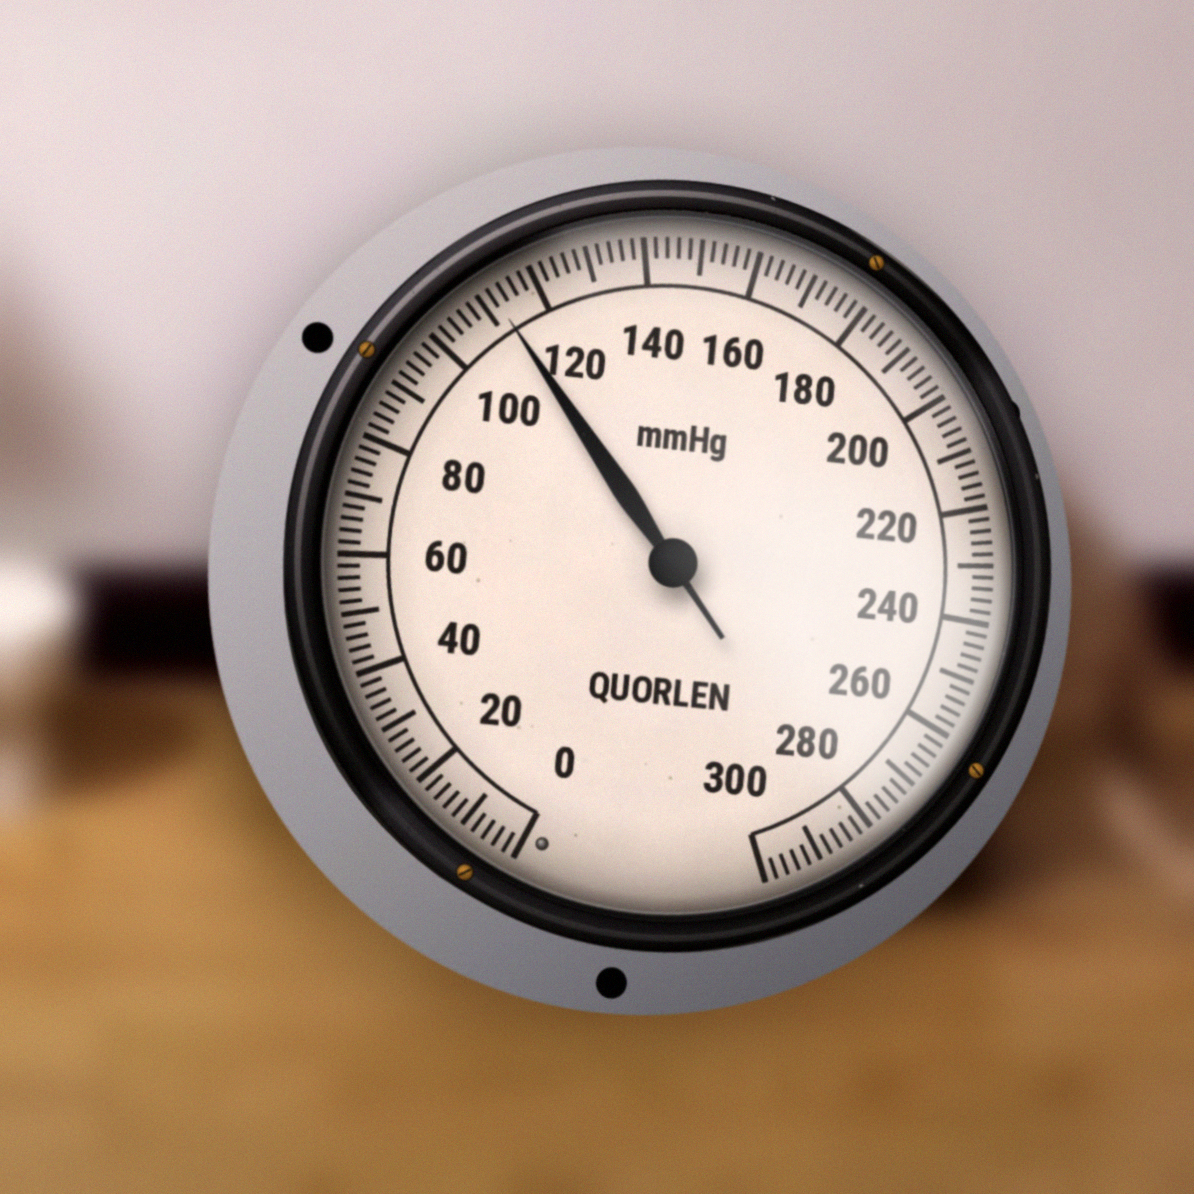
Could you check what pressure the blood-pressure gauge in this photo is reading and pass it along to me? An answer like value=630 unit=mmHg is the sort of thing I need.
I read value=112 unit=mmHg
